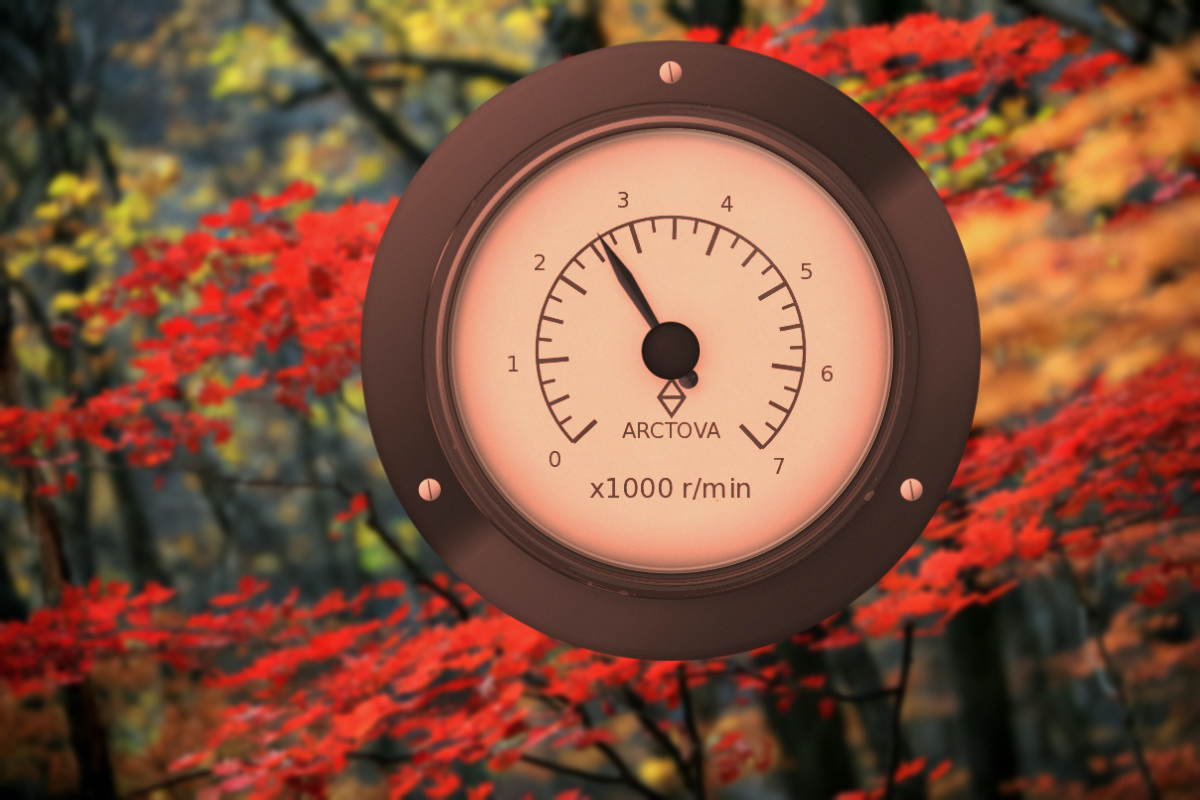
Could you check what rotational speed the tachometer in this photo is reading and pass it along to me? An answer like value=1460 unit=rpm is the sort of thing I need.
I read value=2625 unit=rpm
